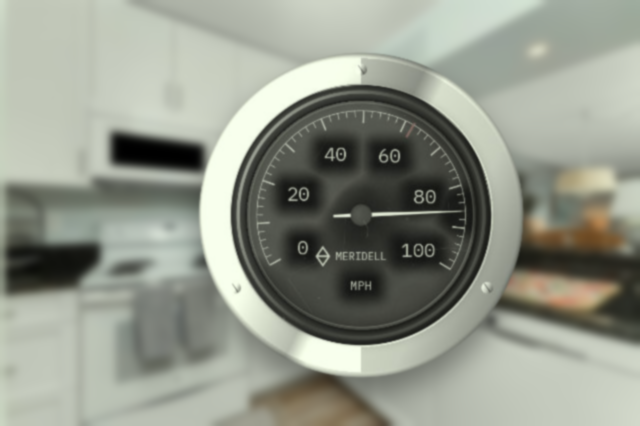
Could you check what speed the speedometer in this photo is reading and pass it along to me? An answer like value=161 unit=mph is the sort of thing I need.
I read value=86 unit=mph
